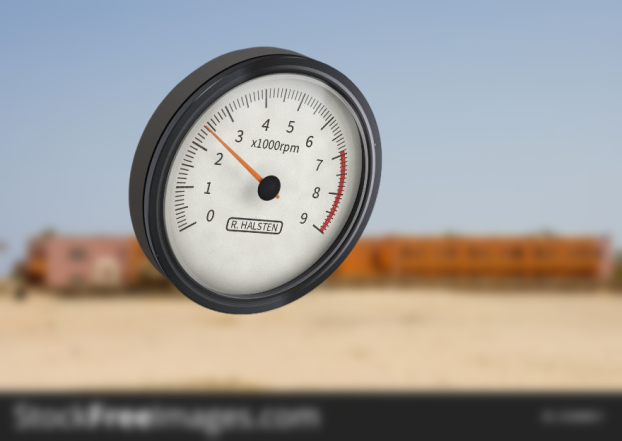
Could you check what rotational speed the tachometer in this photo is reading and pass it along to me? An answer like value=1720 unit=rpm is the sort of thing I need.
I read value=2400 unit=rpm
